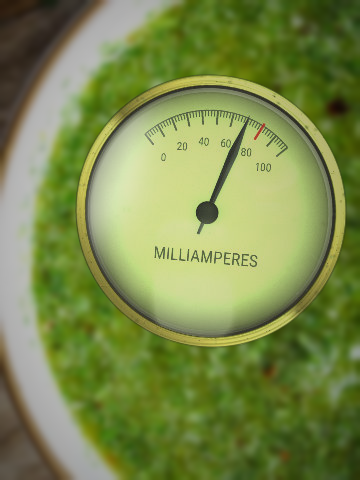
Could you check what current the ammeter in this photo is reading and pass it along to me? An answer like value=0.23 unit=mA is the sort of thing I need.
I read value=70 unit=mA
